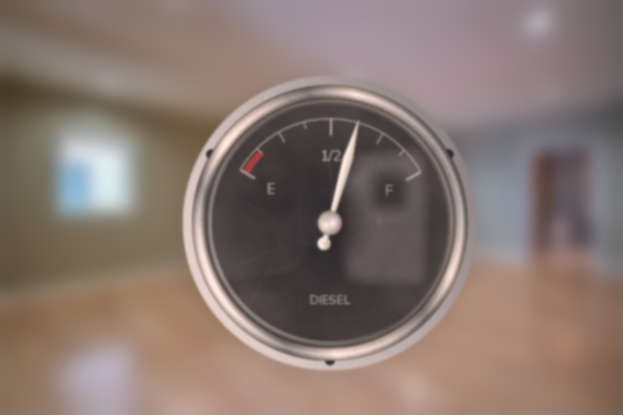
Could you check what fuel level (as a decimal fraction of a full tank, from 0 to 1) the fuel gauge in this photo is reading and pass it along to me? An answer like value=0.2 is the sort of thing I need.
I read value=0.625
